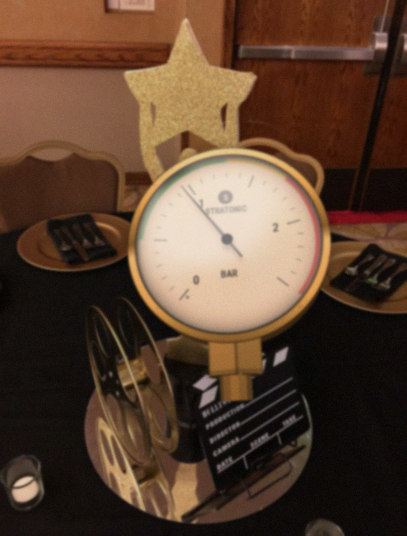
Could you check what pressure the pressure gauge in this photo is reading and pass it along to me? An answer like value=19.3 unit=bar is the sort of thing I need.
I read value=0.95 unit=bar
